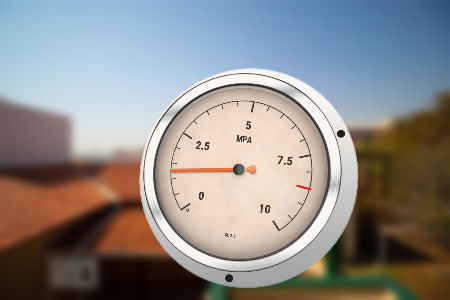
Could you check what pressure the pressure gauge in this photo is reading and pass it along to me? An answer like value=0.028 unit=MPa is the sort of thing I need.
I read value=1.25 unit=MPa
